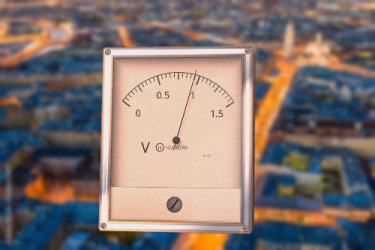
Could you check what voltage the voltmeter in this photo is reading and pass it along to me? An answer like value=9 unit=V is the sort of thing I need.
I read value=0.95 unit=V
